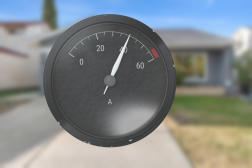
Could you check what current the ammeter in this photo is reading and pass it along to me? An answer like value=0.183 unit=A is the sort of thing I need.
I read value=40 unit=A
